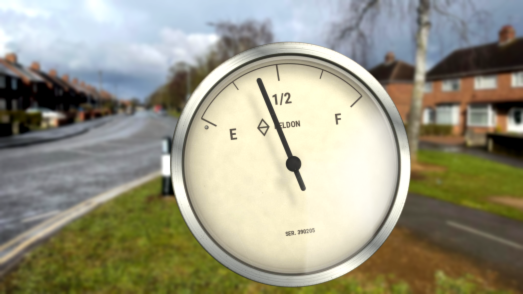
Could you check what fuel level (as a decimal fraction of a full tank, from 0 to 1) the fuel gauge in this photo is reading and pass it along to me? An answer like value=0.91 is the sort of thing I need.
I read value=0.375
